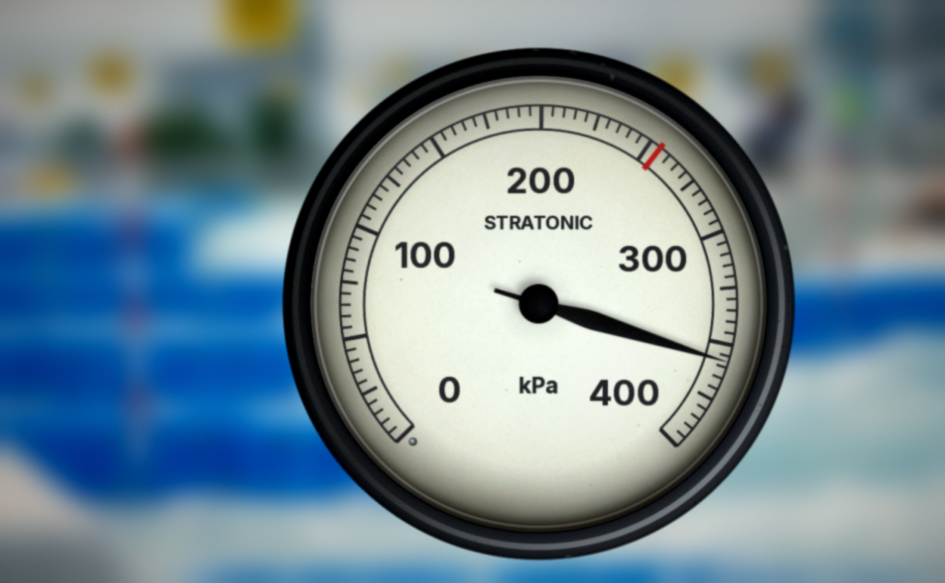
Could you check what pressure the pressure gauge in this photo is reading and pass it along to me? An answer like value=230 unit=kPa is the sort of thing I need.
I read value=357.5 unit=kPa
